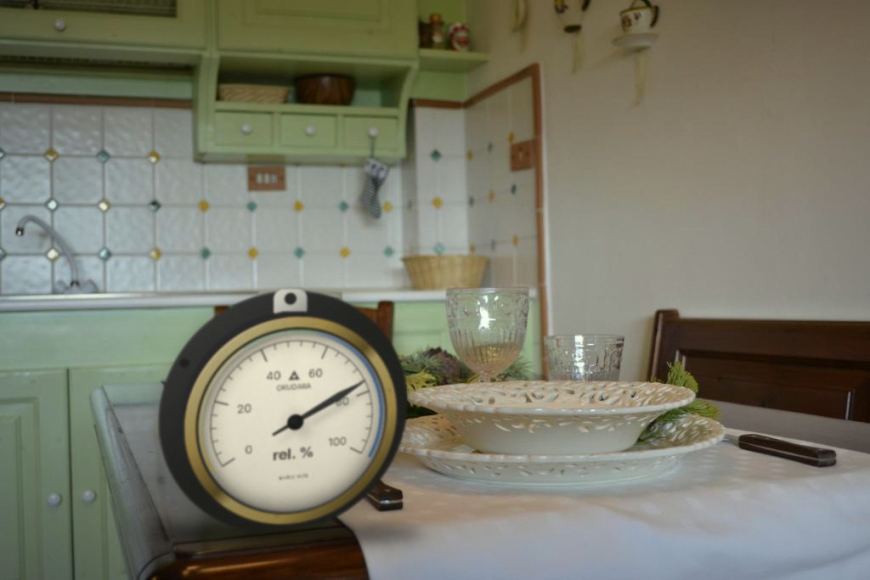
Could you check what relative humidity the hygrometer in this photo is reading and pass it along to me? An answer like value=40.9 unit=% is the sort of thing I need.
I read value=76 unit=%
